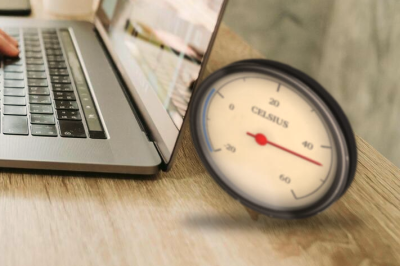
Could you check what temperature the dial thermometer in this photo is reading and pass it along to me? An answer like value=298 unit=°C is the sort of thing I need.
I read value=45 unit=°C
